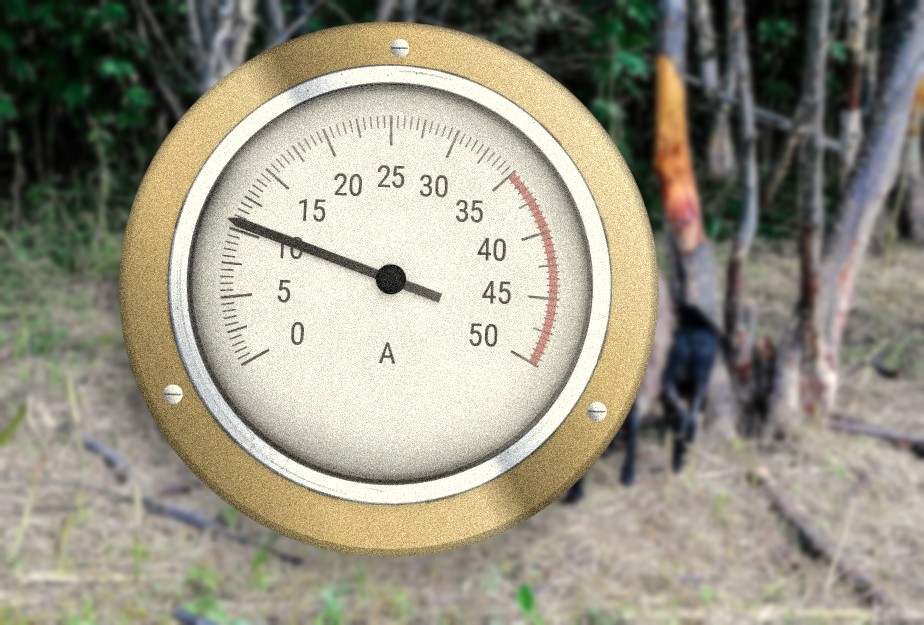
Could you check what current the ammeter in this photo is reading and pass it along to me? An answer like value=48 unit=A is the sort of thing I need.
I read value=10.5 unit=A
